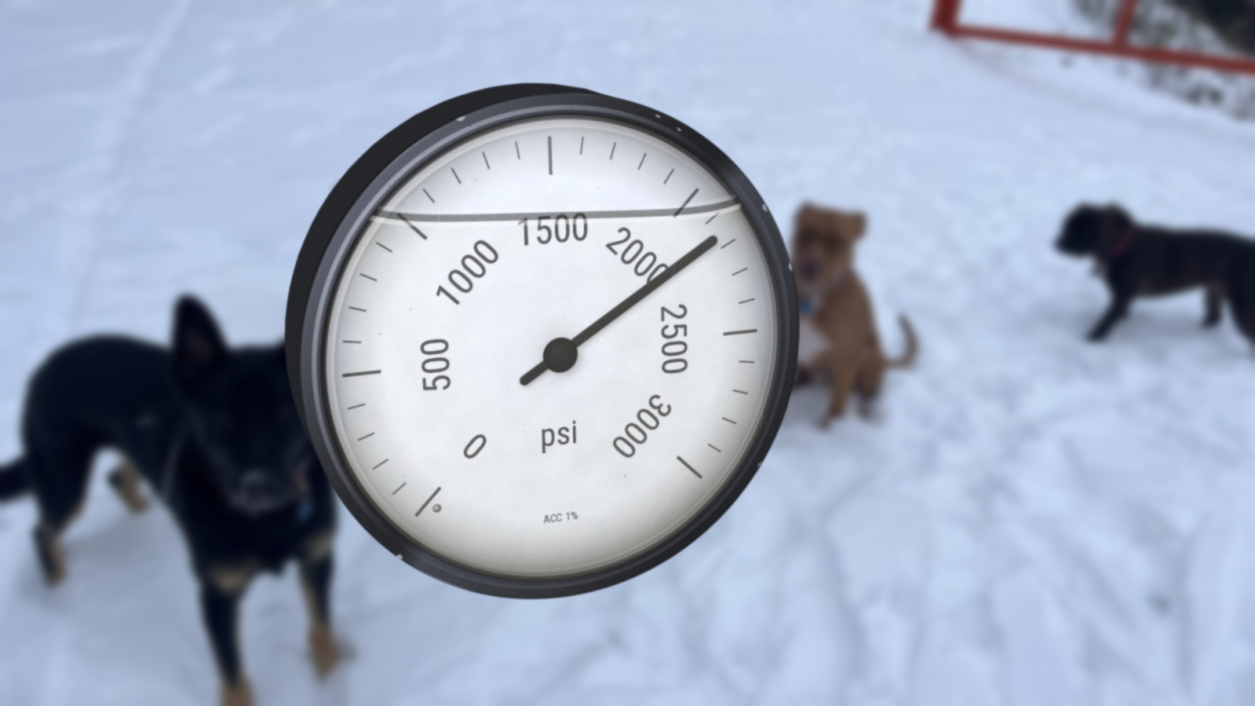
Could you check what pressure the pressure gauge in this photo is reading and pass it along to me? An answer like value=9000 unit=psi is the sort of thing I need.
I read value=2150 unit=psi
